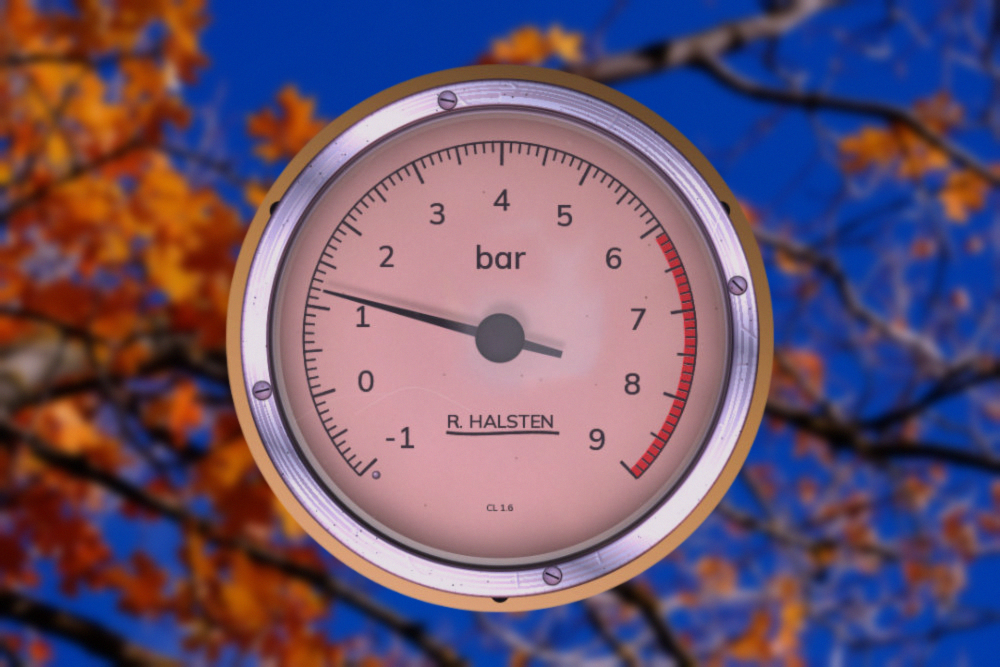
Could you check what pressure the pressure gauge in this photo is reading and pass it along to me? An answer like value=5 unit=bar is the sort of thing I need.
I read value=1.2 unit=bar
